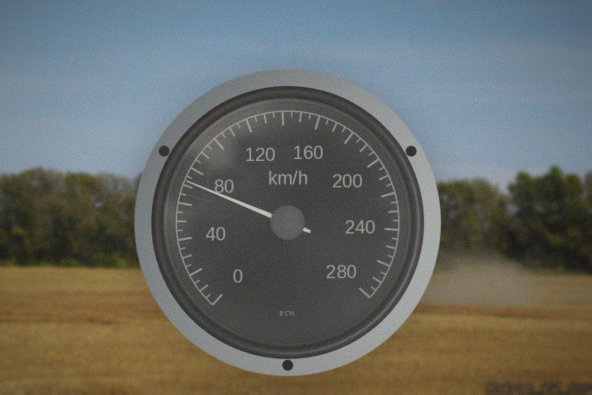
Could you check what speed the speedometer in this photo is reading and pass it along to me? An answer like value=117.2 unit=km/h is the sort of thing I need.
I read value=72.5 unit=km/h
